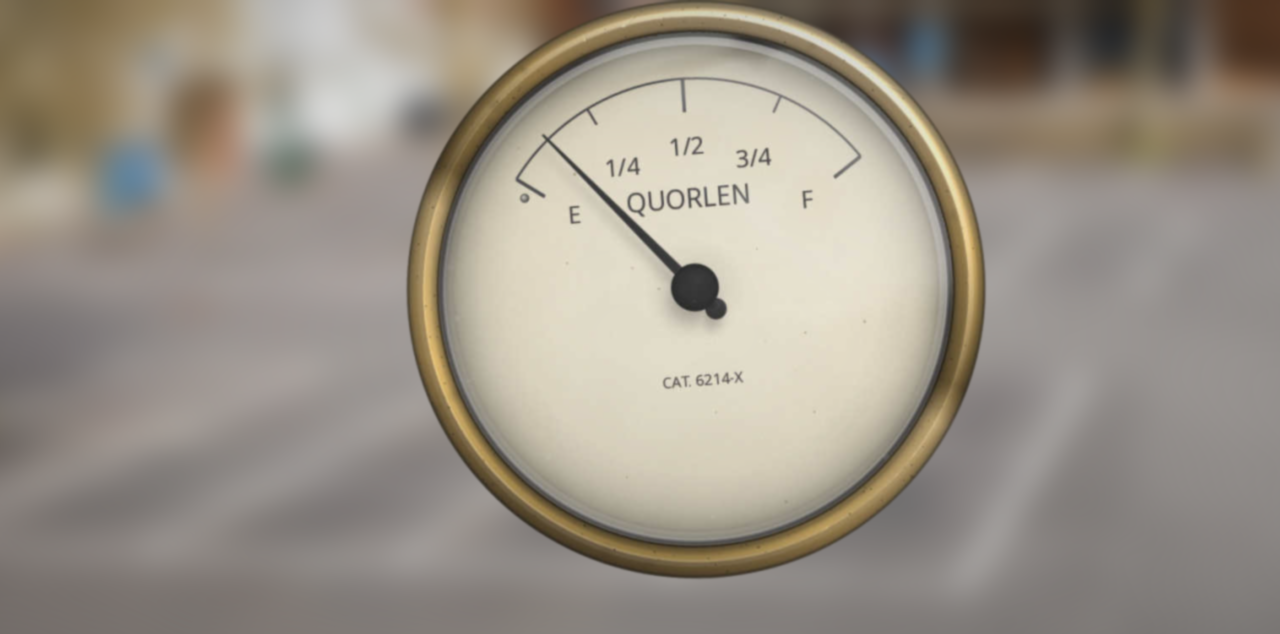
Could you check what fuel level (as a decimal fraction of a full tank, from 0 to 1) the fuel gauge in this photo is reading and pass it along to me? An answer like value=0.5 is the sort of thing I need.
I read value=0.125
